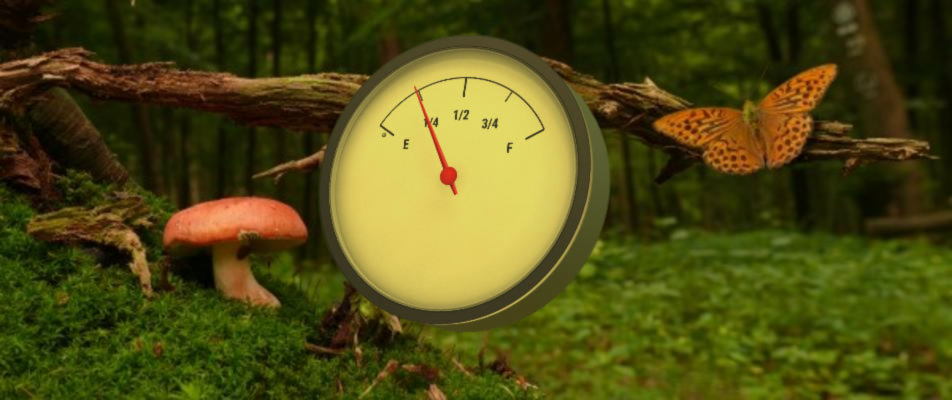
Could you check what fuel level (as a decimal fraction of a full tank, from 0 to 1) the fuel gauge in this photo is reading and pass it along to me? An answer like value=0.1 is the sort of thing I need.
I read value=0.25
